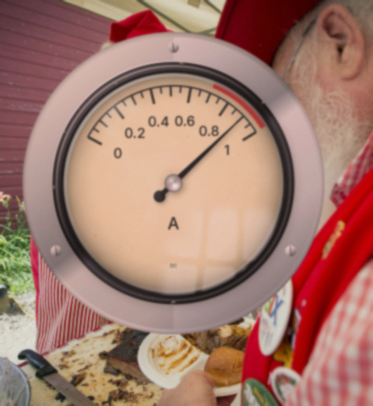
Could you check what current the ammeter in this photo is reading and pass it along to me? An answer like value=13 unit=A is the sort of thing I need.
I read value=0.9 unit=A
